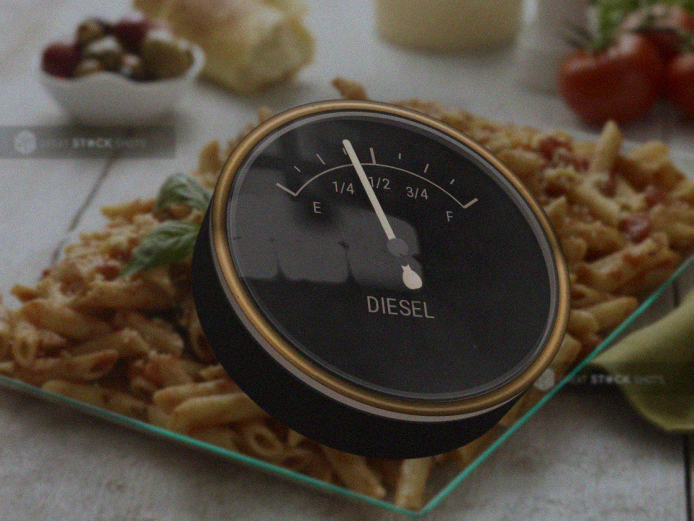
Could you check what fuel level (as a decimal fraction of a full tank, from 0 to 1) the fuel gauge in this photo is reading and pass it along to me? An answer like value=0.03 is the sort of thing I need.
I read value=0.375
